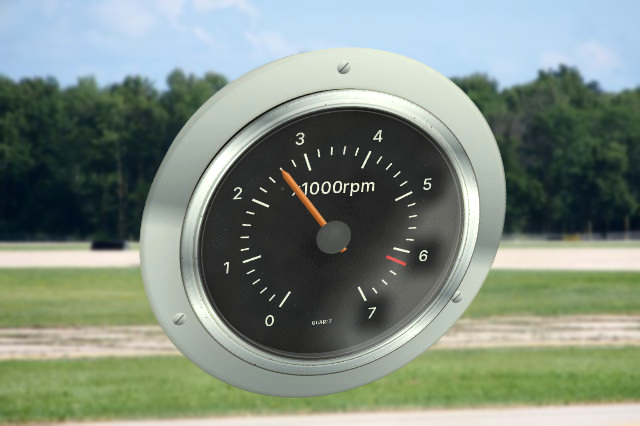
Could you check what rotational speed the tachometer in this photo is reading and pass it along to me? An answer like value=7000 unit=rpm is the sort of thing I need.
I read value=2600 unit=rpm
